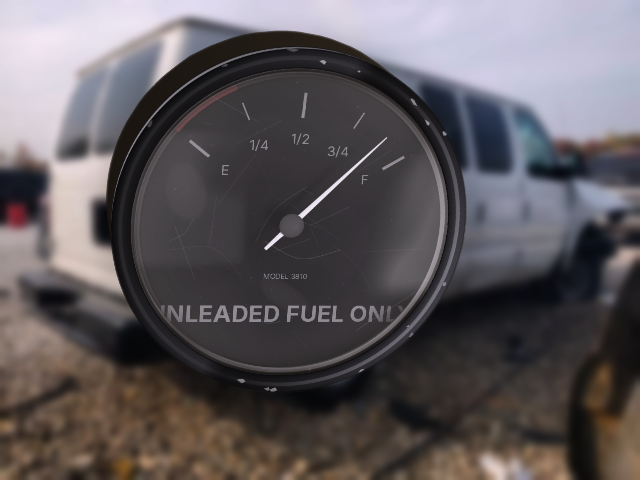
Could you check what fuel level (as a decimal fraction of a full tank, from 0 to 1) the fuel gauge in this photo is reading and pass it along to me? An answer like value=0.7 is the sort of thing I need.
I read value=0.875
